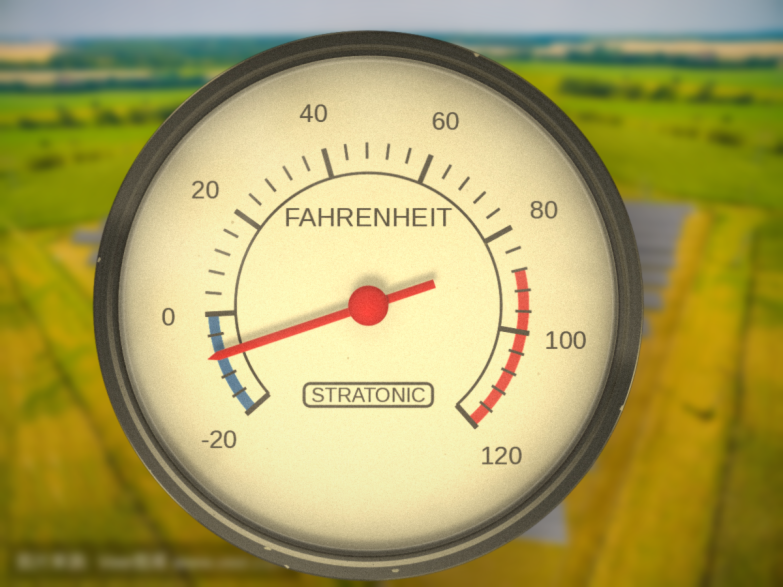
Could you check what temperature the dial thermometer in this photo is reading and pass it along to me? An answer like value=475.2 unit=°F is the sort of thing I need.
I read value=-8 unit=°F
